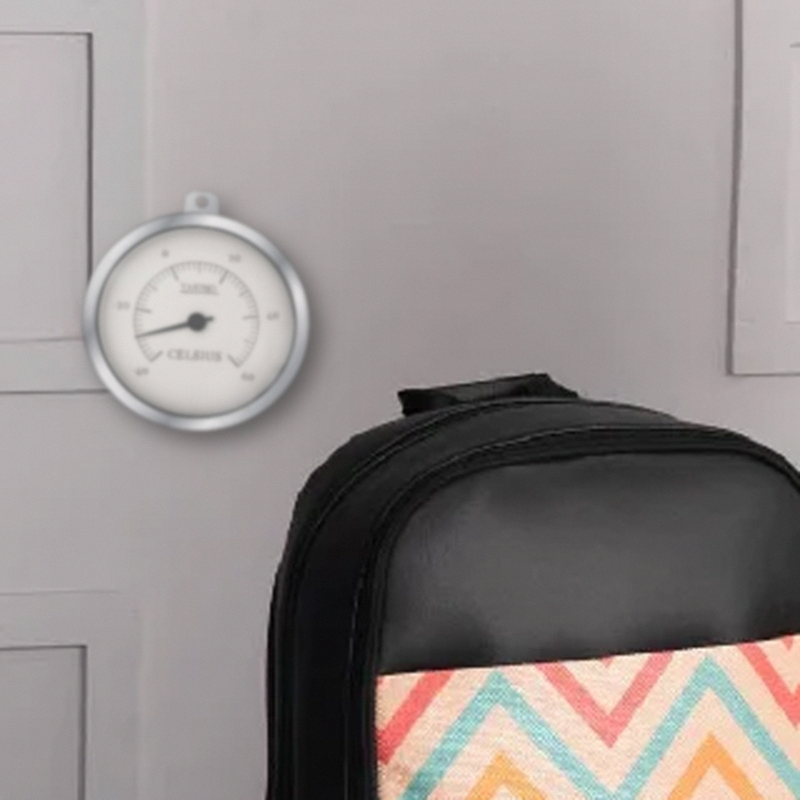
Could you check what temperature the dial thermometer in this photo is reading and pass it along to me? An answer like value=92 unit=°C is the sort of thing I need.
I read value=-30 unit=°C
